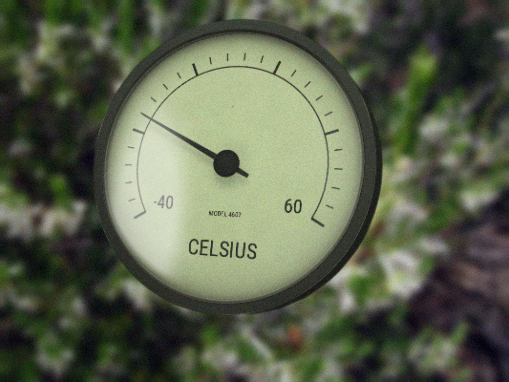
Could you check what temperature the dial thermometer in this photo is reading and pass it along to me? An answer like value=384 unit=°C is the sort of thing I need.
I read value=-16 unit=°C
